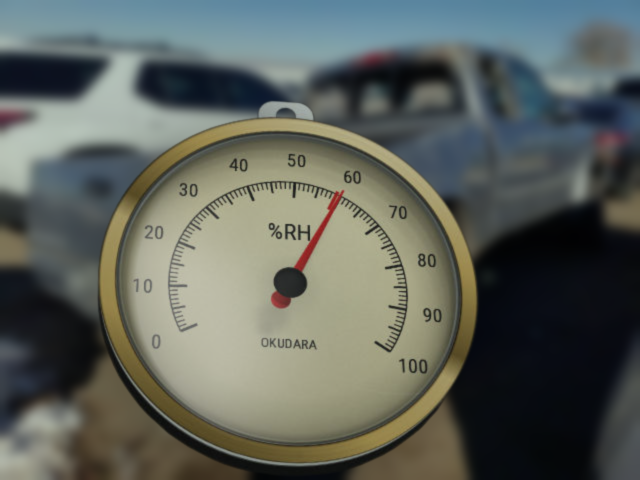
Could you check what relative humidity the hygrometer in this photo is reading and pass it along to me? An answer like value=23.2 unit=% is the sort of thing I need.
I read value=60 unit=%
